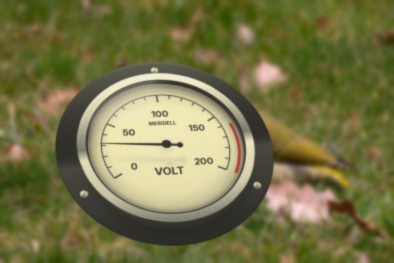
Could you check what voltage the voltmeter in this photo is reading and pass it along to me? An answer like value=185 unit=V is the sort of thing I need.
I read value=30 unit=V
